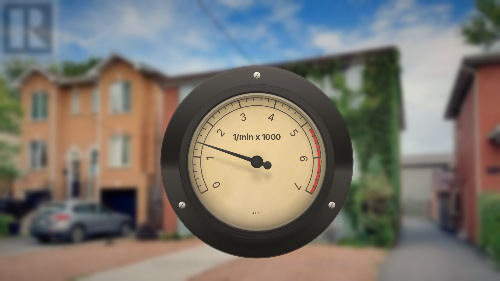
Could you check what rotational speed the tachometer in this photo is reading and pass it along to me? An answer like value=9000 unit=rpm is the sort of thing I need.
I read value=1400 unit=rpm
